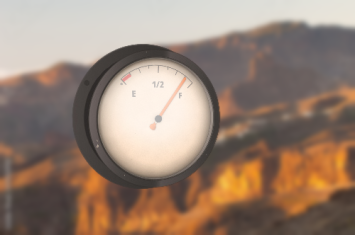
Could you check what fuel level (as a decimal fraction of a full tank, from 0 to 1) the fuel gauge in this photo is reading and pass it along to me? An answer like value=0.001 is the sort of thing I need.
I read value=0.875
